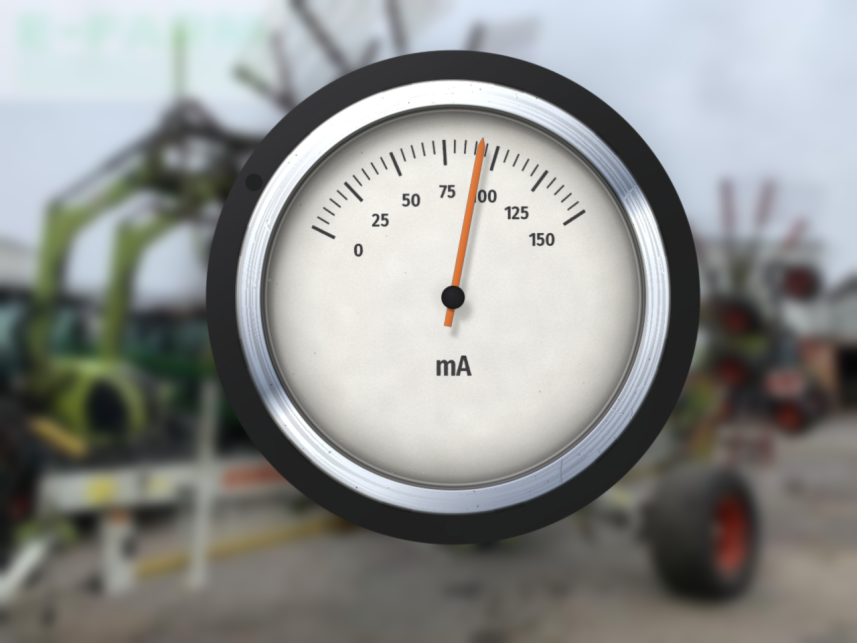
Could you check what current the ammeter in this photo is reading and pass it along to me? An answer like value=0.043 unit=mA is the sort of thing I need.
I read value=92.5 unit=mA
